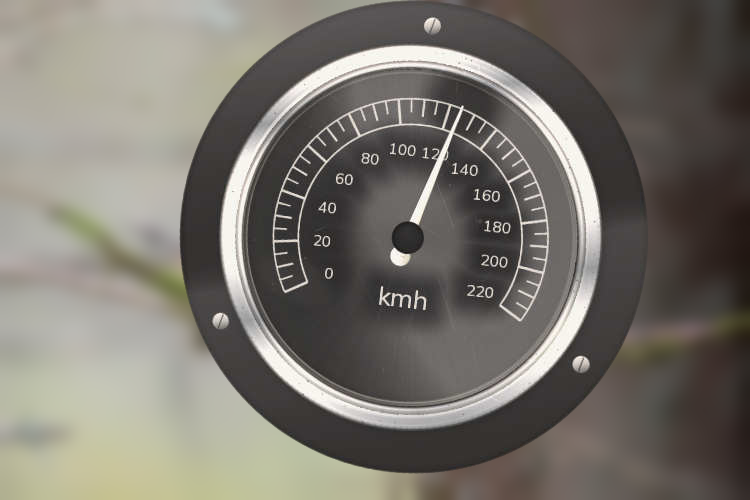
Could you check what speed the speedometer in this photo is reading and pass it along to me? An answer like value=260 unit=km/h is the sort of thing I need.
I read value=125 unit=km/h
